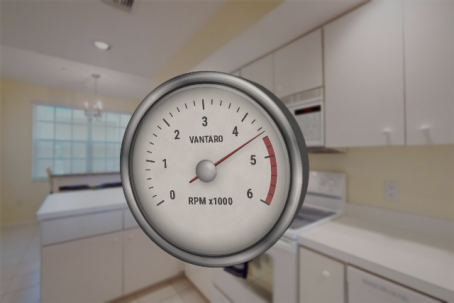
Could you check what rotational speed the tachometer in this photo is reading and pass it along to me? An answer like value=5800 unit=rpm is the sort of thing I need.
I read value=4500 unit=rpm
